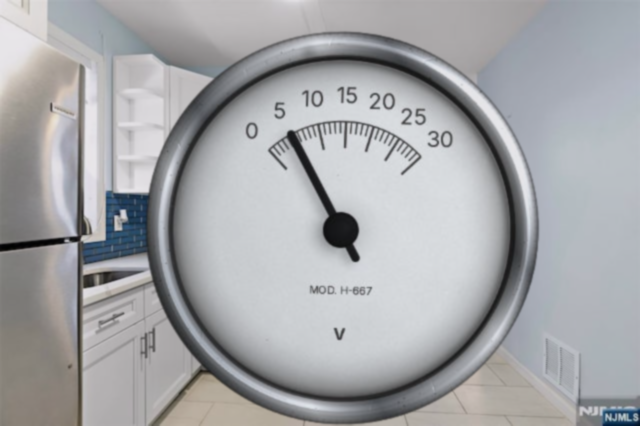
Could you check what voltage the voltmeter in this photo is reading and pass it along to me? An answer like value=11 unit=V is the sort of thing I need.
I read value=5 unit=V
